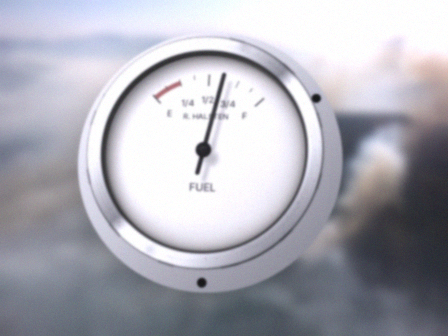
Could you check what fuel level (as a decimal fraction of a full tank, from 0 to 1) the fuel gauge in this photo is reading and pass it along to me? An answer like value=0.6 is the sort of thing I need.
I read value=0.625
